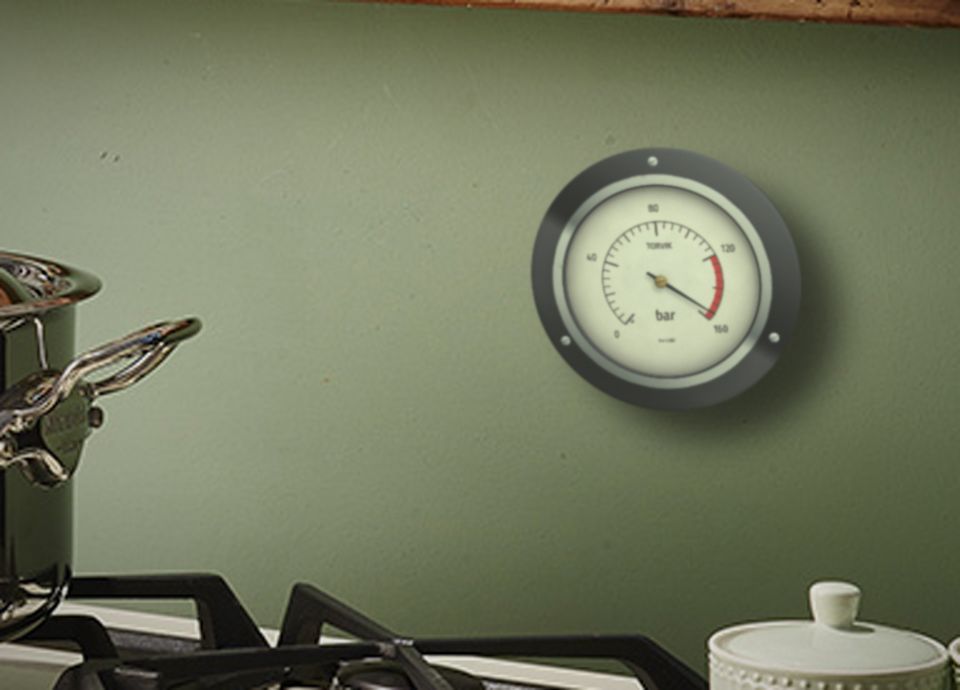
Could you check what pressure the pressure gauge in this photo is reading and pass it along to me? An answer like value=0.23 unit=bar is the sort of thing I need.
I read value=155 unit=bar
